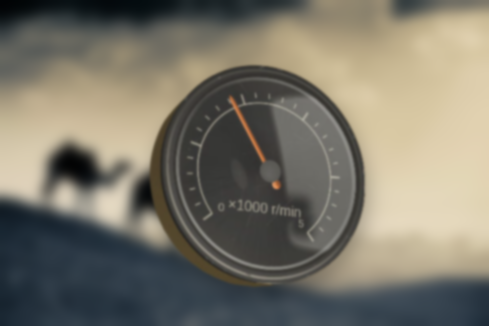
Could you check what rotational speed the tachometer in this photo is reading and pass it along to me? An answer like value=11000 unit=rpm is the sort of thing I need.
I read value=1800 unit=rpm
